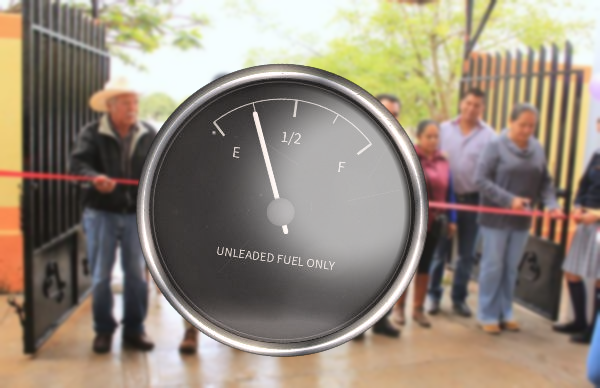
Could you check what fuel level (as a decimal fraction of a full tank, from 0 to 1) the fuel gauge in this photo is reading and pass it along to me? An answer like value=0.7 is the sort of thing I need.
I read value=0.25
